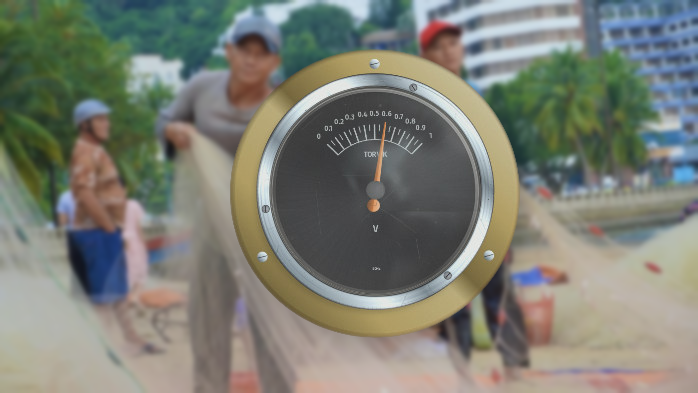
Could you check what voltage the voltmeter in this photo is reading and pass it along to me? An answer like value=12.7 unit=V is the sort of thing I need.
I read value=0.6 unit=V
